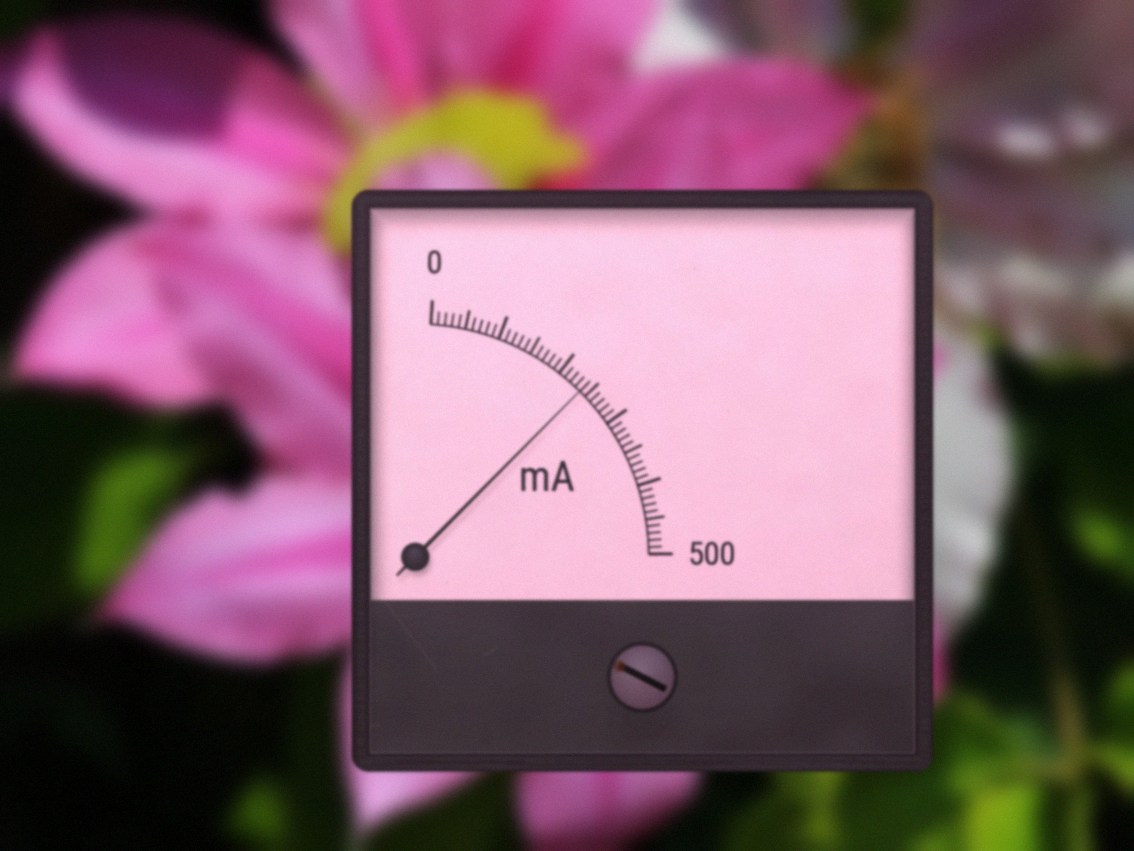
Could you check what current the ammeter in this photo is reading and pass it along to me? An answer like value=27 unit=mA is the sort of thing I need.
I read value=240 unit=mA
